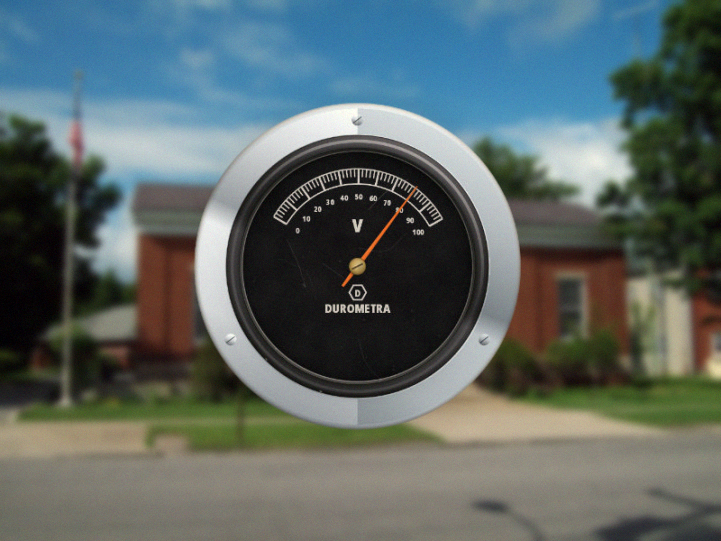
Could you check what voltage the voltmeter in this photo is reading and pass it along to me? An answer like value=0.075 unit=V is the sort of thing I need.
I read value=80 unit=V
